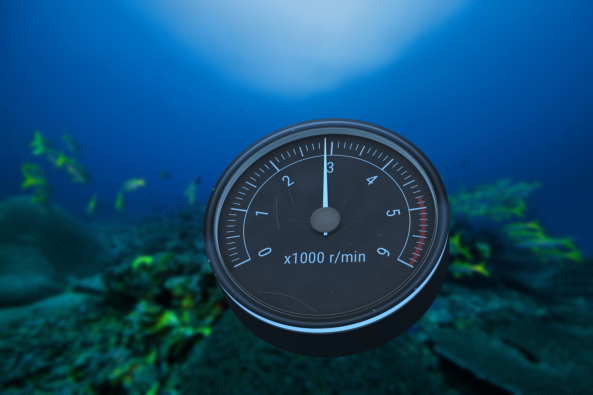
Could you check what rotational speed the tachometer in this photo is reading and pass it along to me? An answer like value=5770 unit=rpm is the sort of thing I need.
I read value=2900 unit=rpm
